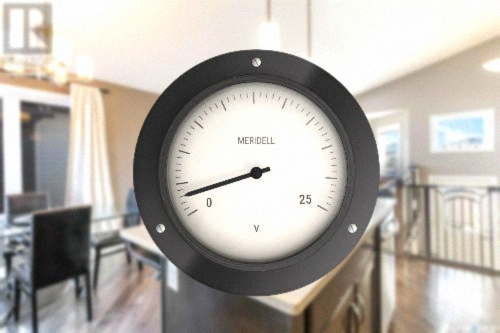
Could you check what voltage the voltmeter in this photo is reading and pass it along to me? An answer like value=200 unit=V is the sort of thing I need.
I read value=1.5 unit=V
